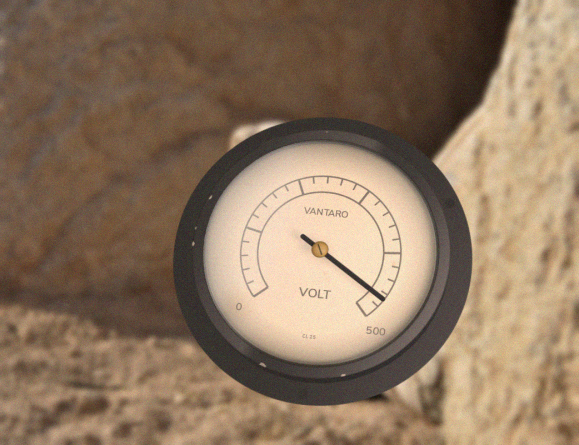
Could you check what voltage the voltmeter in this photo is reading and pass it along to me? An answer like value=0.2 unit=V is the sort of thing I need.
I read value=470 unit=V
